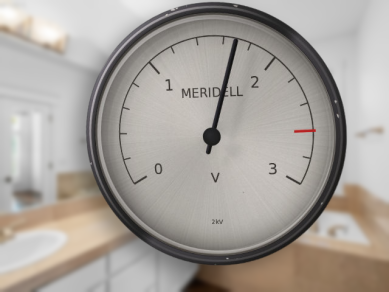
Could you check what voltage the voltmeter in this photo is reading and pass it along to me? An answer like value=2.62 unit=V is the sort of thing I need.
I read value=1.7 unit=V
